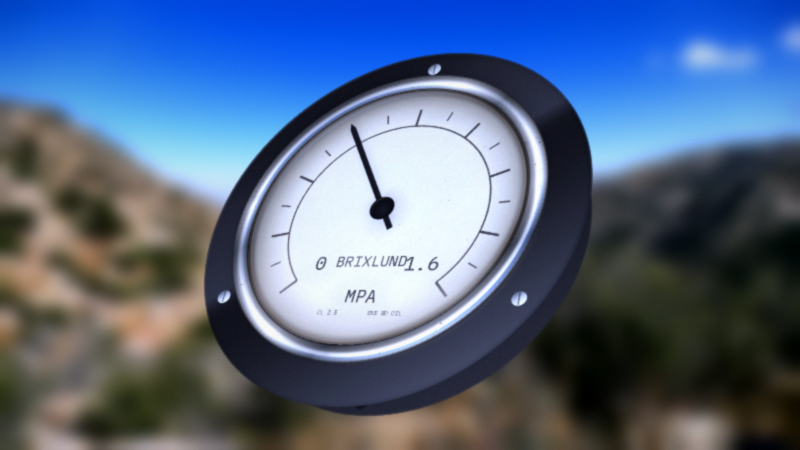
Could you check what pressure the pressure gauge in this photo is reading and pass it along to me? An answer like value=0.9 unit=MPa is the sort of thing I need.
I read value=0.6 unit=MPa
